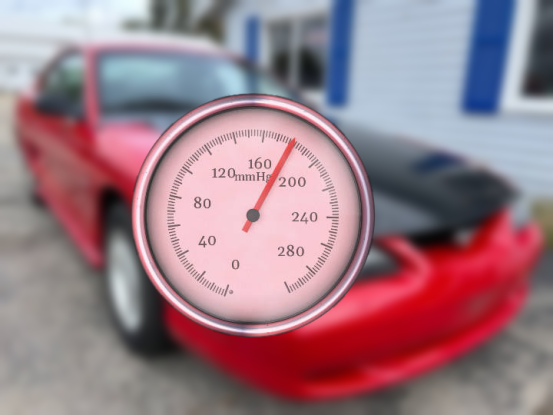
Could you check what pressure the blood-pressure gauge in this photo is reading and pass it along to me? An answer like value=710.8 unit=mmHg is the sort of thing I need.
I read value=180 unit=mmHg
